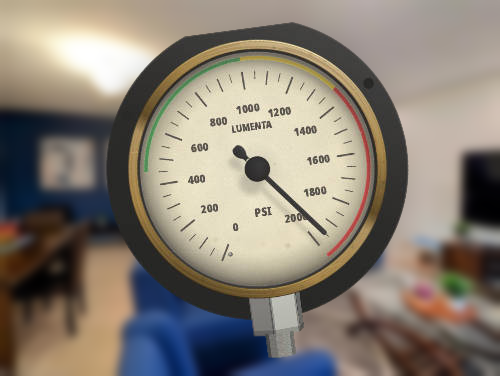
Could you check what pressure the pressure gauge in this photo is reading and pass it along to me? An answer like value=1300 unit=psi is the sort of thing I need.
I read value=1950 unit=psi
